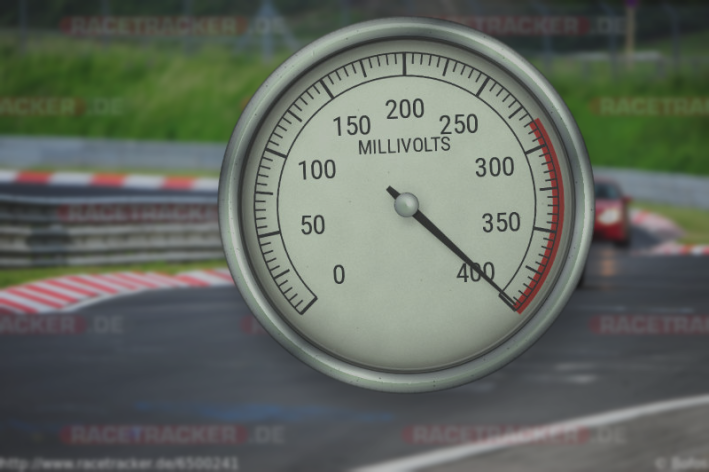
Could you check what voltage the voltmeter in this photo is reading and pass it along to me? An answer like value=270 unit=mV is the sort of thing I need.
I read value=397.5 unit=mV
